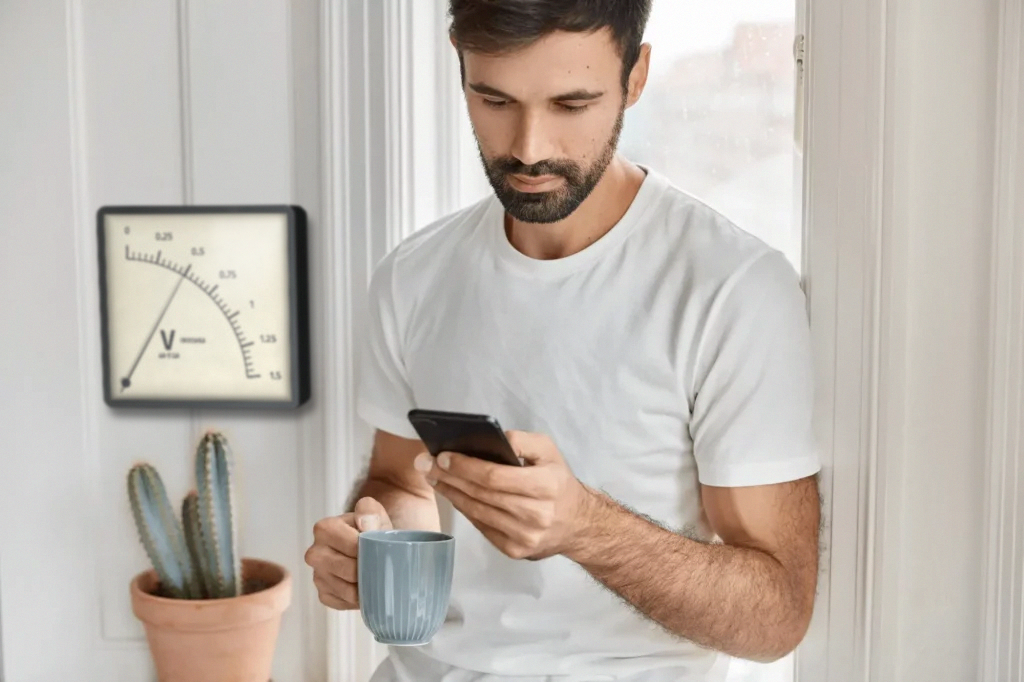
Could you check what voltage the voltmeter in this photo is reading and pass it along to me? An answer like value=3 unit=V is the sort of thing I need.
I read value=0.5 unit=V
